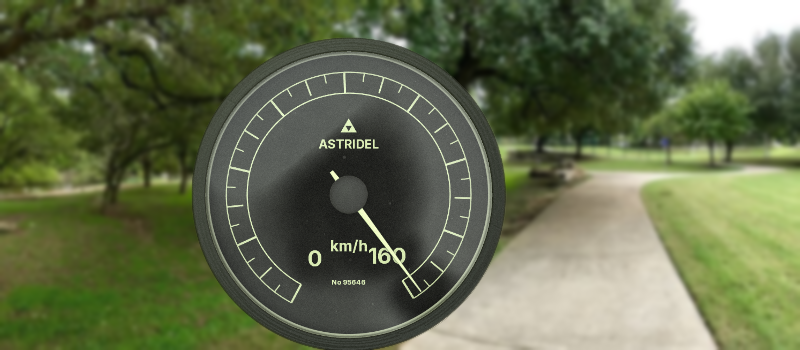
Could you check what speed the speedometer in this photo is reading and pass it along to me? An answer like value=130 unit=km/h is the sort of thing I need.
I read value=157.5 unit=km/h
